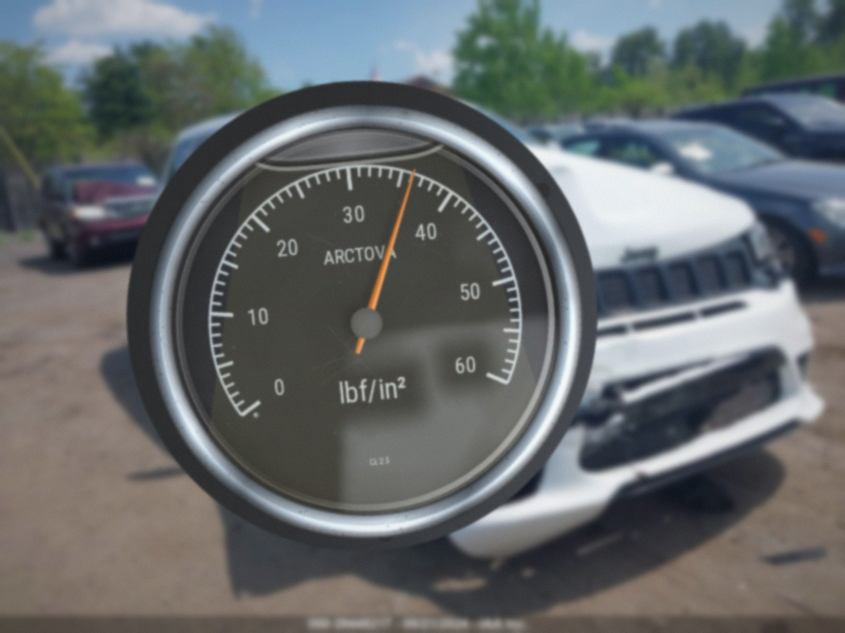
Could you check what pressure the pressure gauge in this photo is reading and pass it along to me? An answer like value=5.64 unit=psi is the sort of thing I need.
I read value=36 unit=psi
